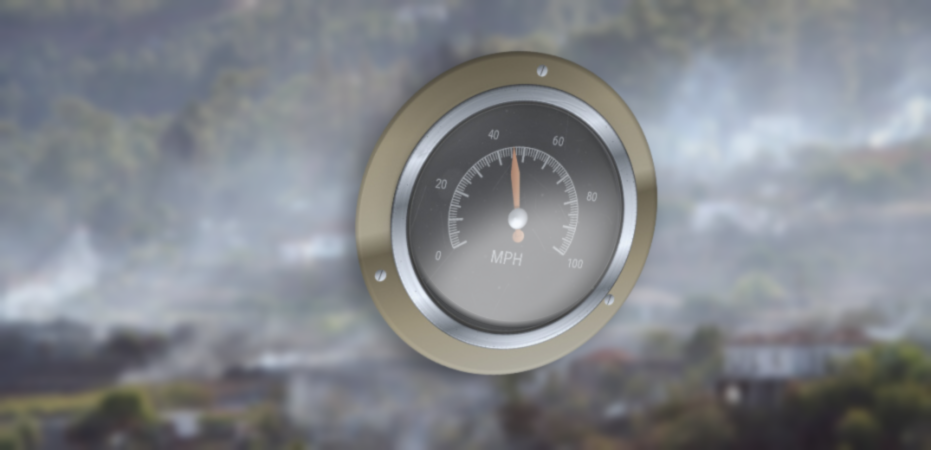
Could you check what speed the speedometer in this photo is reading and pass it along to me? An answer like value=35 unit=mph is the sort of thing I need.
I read value=45 unit=mph
